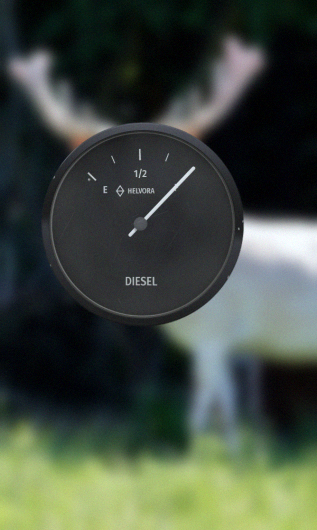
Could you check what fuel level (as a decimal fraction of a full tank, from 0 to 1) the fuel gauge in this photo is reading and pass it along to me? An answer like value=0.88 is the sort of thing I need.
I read value=1
